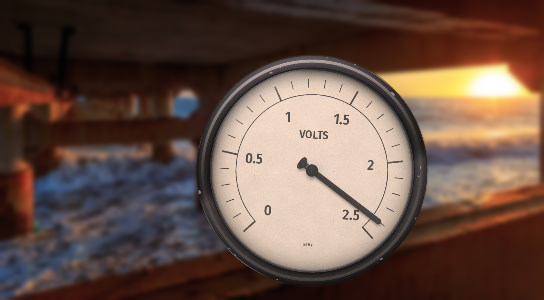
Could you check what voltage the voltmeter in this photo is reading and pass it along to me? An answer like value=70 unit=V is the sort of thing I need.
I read value=2.4 unit=V
